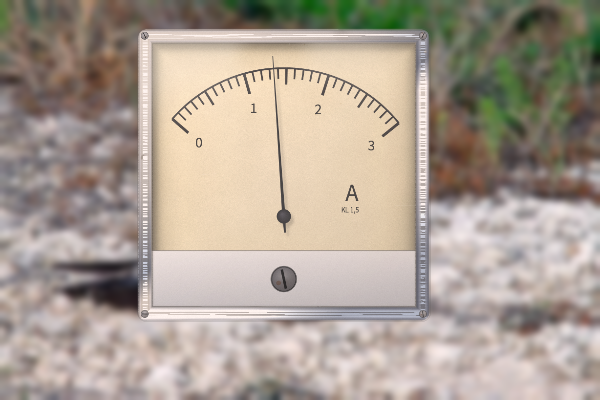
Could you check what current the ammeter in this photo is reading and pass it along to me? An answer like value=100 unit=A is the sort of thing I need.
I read value=1.35 unit=A
